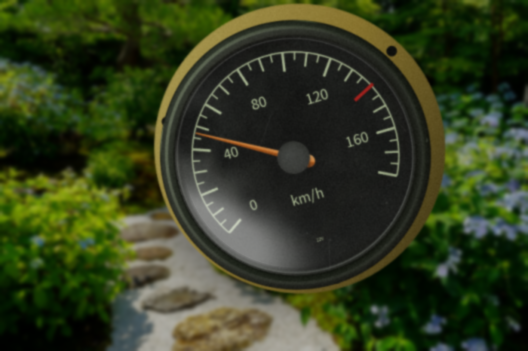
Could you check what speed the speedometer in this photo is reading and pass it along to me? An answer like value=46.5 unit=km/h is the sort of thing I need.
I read value=47.5 unit=km/h
